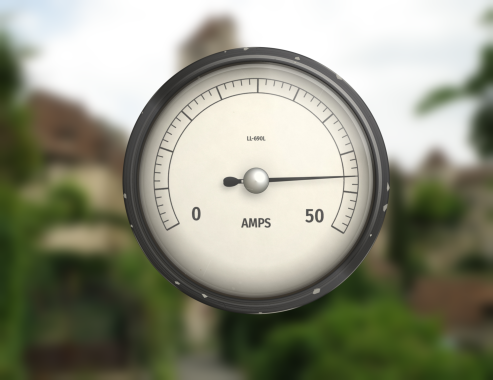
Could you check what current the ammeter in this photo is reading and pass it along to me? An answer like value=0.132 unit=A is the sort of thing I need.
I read value=43 unit=A
